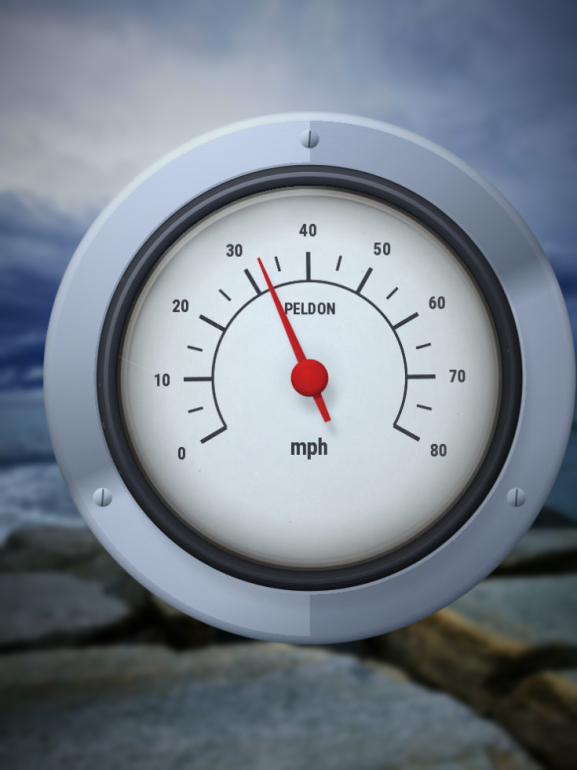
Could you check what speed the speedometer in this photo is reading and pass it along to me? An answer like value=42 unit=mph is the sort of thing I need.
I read value=32.5 unit=mph
